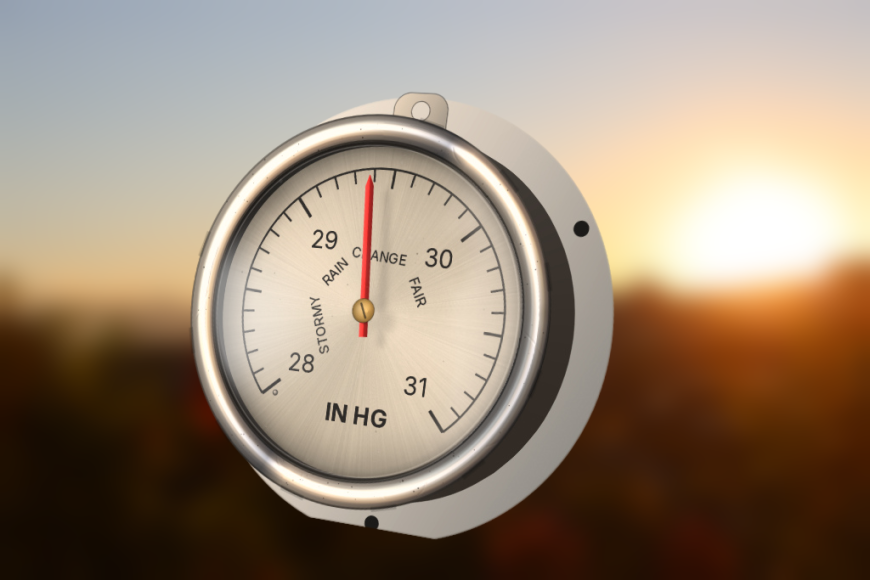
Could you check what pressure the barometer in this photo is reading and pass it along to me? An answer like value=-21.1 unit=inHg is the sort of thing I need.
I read value=29.4 unit=inHg
